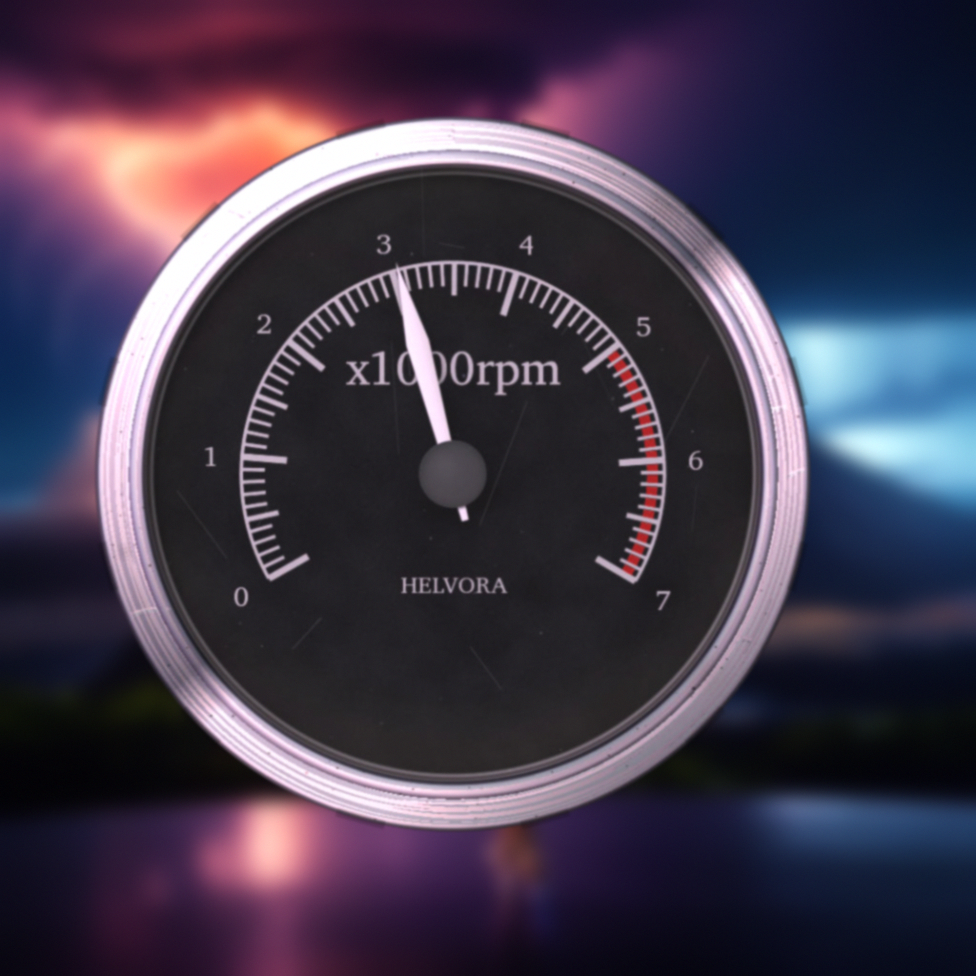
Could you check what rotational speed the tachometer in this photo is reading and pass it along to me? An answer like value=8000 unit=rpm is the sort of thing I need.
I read value=3050 unit=rpm
